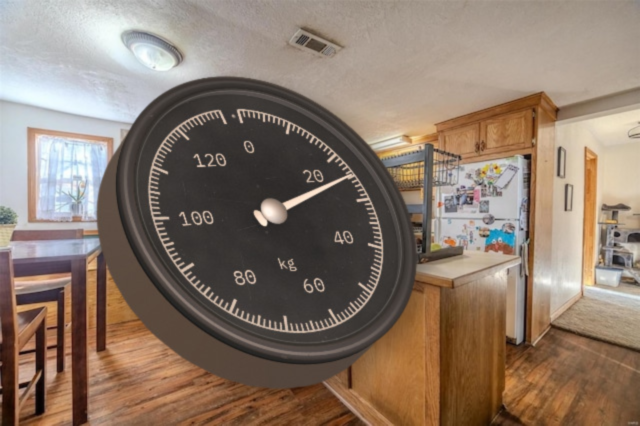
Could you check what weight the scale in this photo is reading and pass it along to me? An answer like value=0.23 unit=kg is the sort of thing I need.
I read value=25 unit=kg
